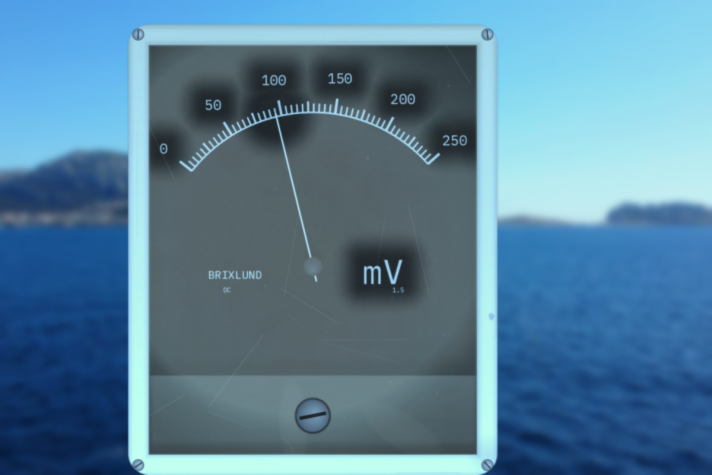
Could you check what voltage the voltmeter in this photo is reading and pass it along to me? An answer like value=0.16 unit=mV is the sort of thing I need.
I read value=95 unit=mV
